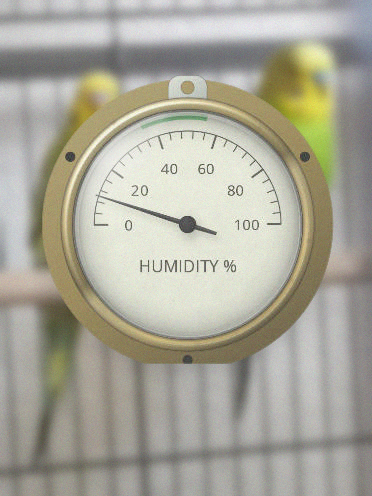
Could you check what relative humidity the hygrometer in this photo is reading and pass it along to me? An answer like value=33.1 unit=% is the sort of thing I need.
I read value=10 unit=%
